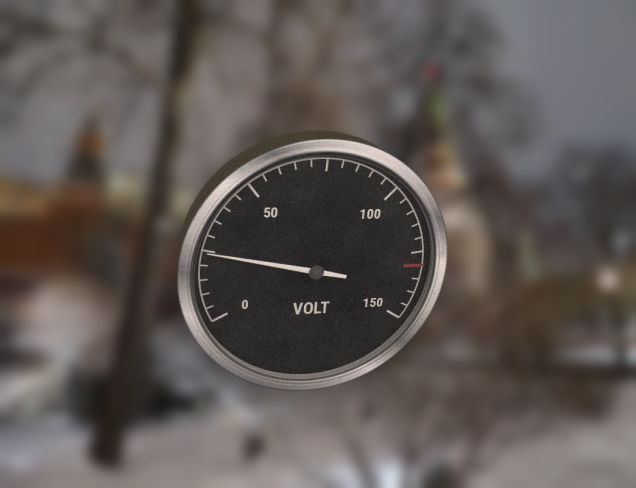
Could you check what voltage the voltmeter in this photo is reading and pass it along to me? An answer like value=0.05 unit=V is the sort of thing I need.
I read value=25 unit=V
